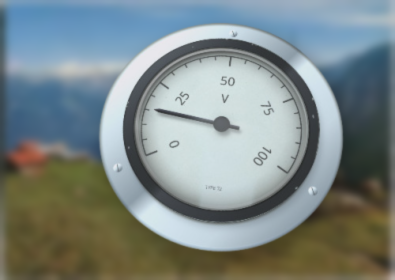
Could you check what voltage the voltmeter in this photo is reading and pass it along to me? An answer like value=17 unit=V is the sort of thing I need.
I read value=15 unit=V
